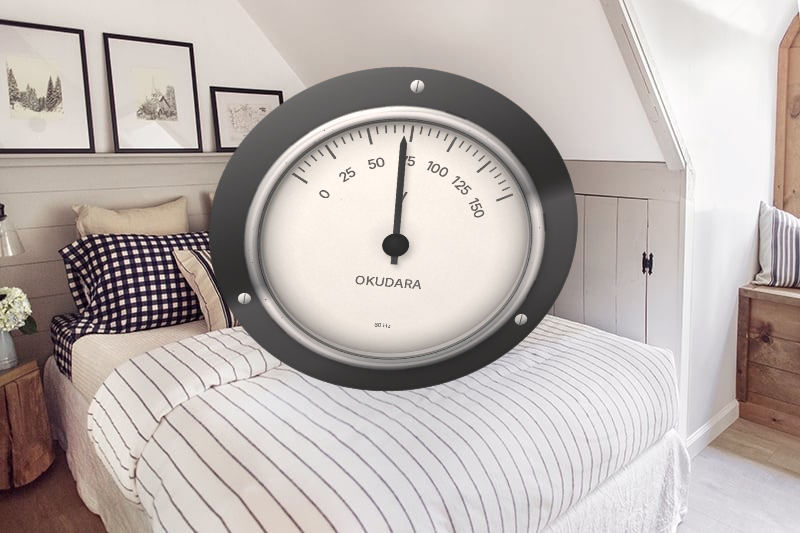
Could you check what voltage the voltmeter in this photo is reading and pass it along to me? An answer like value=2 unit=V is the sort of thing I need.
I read value=70 unit=V
